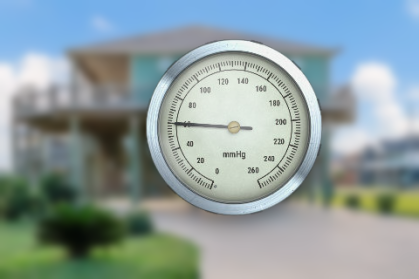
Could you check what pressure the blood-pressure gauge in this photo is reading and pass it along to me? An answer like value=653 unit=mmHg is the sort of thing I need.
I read value=60 unit=mmHg
